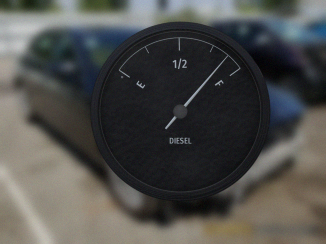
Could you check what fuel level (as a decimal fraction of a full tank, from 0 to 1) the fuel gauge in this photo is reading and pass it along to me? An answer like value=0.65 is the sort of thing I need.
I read value=0.875
